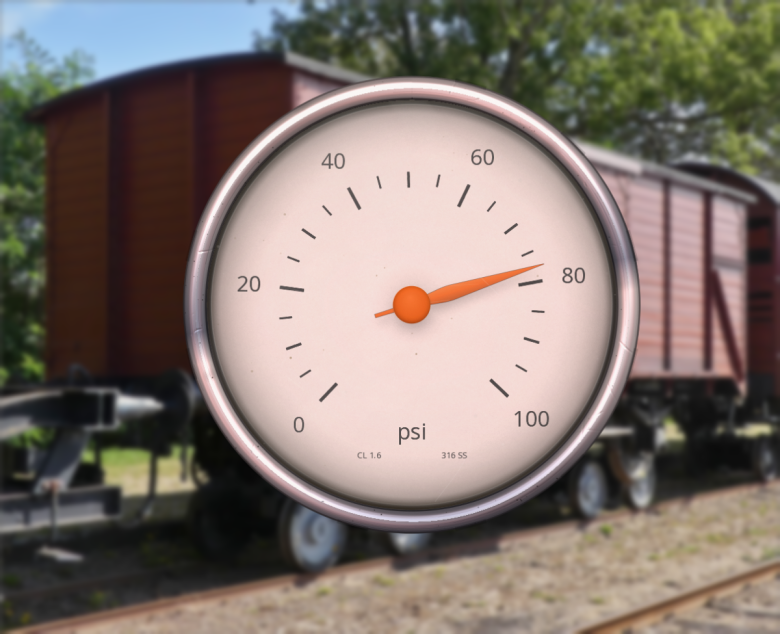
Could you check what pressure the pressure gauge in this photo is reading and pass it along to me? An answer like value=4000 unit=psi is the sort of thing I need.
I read value=77.5 unit=psi
